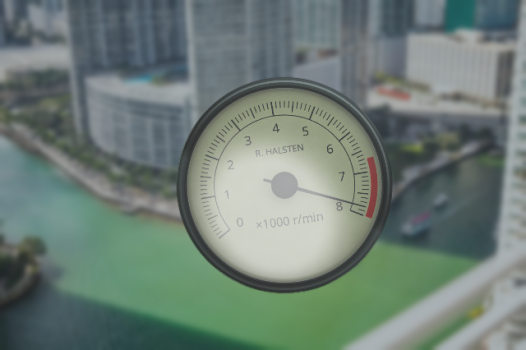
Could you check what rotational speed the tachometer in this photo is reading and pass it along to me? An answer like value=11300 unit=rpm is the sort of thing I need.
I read value=7800 unit=rpm
